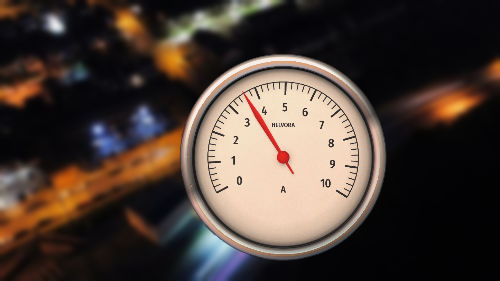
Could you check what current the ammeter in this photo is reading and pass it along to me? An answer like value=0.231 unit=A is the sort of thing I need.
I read value=3.6 unit=A
